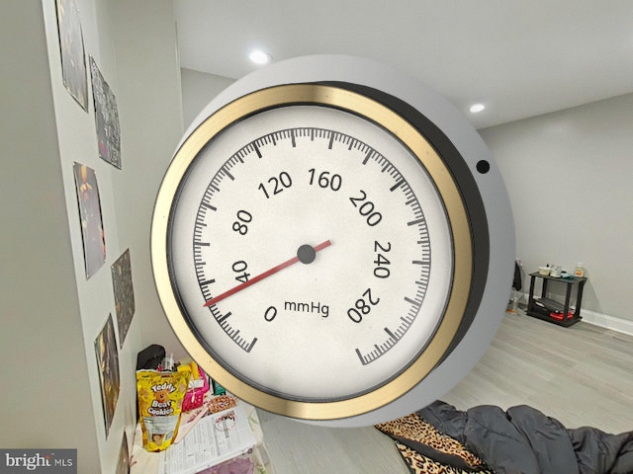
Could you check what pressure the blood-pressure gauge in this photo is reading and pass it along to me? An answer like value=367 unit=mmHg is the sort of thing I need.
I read value=30 unit=mmHg
